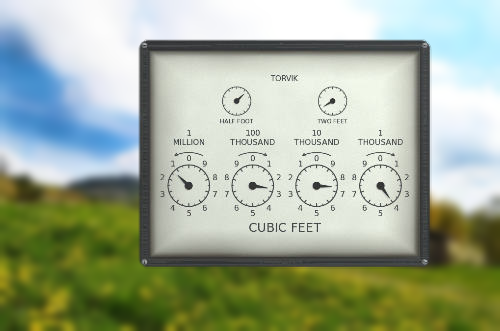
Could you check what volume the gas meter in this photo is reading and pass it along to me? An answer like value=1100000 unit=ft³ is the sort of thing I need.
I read value=127400 unit=ft³
